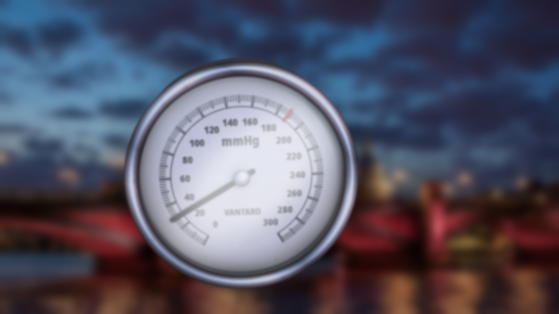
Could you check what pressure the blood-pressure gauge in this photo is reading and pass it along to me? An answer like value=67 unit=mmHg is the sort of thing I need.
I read value=30 unit=mmHg
